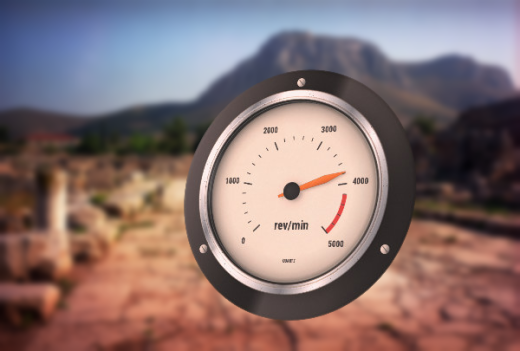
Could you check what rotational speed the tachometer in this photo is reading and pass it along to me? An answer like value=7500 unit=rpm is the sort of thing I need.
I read value=3800 unit=rpm
